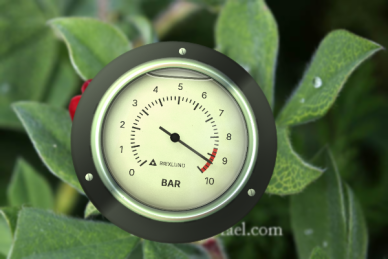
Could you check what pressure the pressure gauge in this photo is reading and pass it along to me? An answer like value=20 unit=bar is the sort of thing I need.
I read value=9.4 unit=bar
